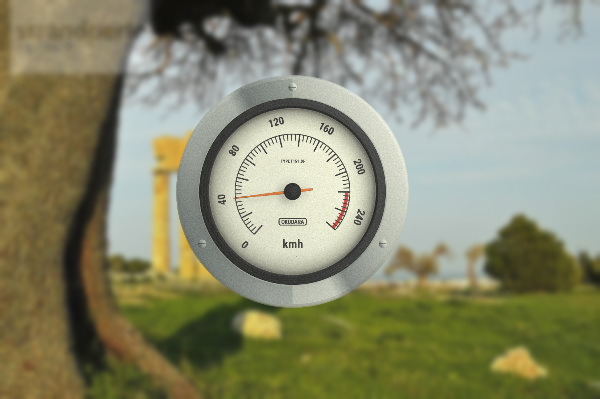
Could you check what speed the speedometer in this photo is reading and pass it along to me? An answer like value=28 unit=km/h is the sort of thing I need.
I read value=40 unit=km/h
